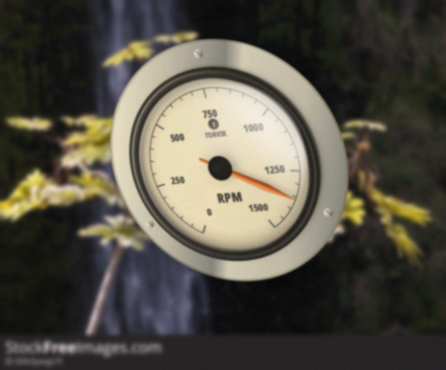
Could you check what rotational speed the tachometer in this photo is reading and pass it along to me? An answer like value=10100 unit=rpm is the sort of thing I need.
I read value=1350 unit=rpm
